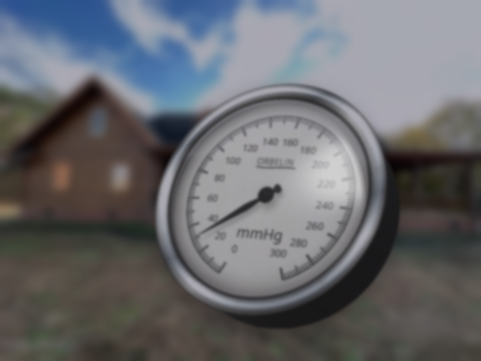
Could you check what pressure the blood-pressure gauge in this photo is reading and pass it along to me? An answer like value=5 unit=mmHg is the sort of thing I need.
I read value=30 unit=mmHg
